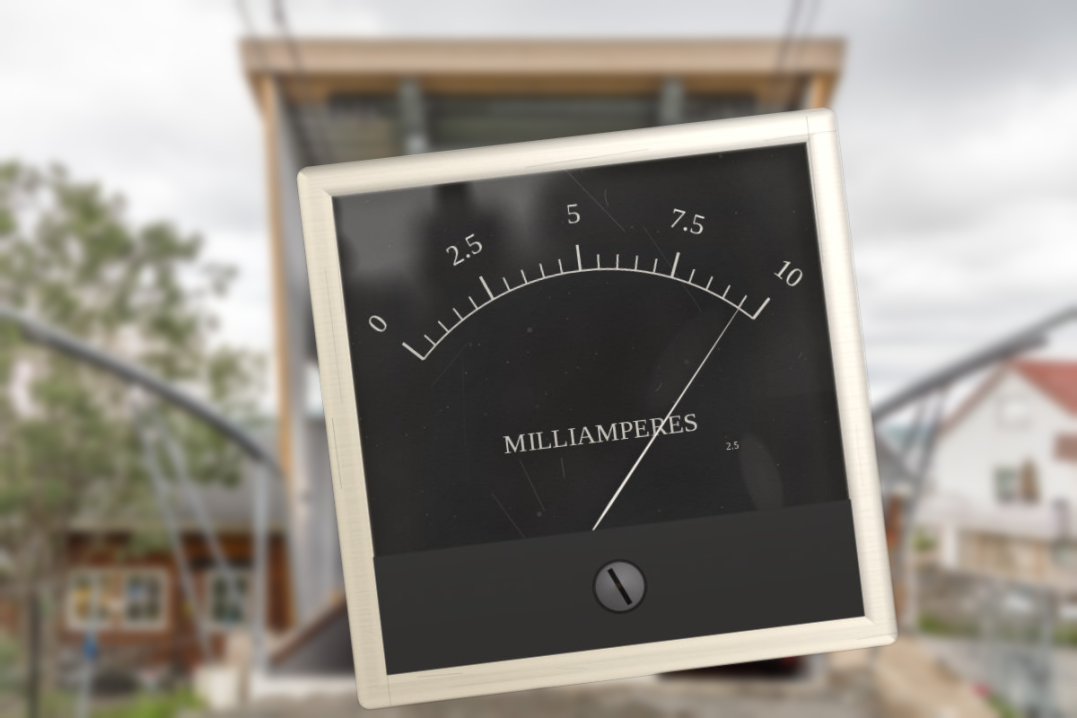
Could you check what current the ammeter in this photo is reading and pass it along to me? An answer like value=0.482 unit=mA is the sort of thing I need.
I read value=9.5 unit=mA
